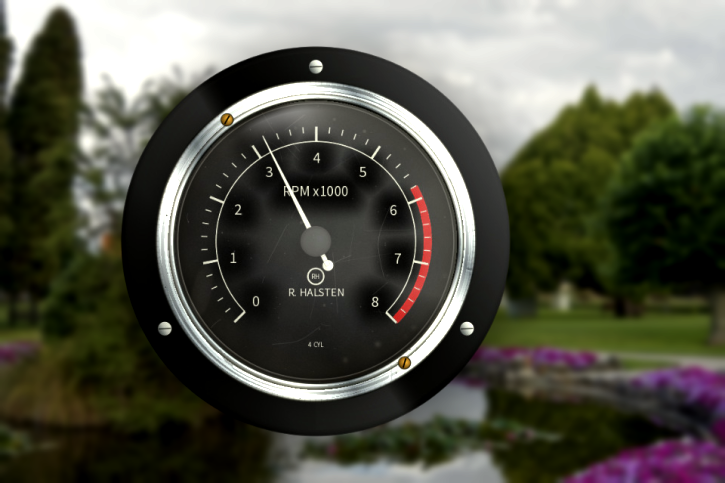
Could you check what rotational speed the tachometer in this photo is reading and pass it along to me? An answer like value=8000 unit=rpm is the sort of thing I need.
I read value=3200 unit=rpm
